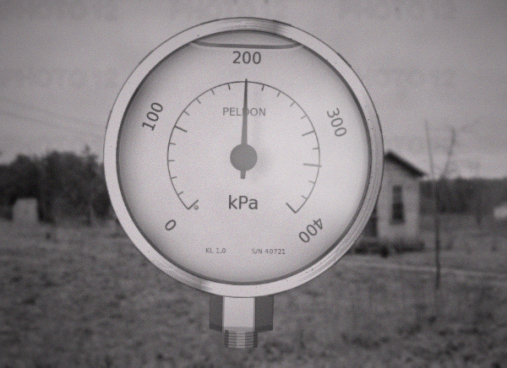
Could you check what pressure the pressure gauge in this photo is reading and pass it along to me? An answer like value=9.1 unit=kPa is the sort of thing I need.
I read value=200 unit=kPa
